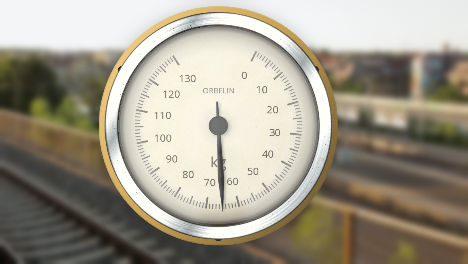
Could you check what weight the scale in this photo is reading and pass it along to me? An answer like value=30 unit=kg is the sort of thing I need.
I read value=65 unit=kg
